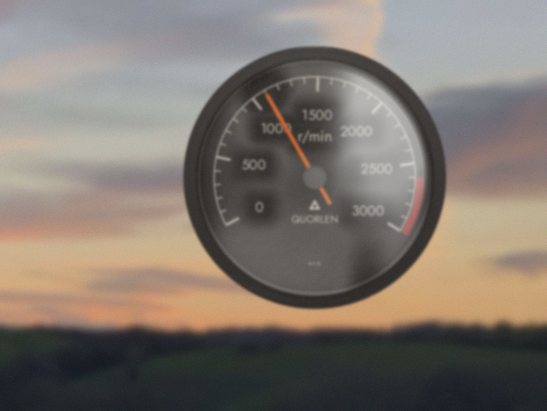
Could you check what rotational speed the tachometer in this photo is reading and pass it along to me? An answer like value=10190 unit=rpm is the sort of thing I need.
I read value=1100 unit=rpm
